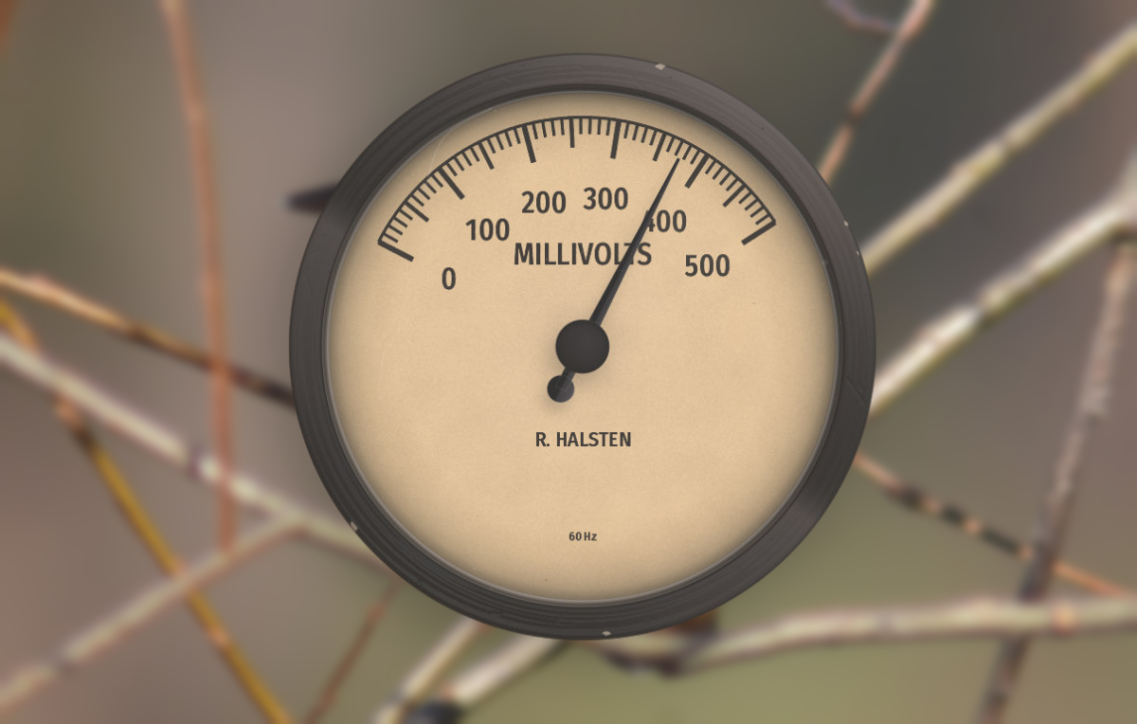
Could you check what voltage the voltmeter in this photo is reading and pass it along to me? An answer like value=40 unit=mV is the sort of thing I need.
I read value=375 unit=mV
